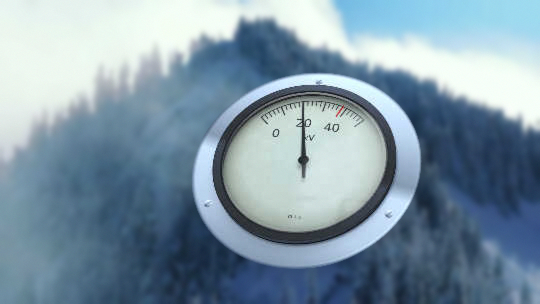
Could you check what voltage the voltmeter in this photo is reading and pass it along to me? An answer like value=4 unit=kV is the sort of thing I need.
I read value=20 unit=kV
